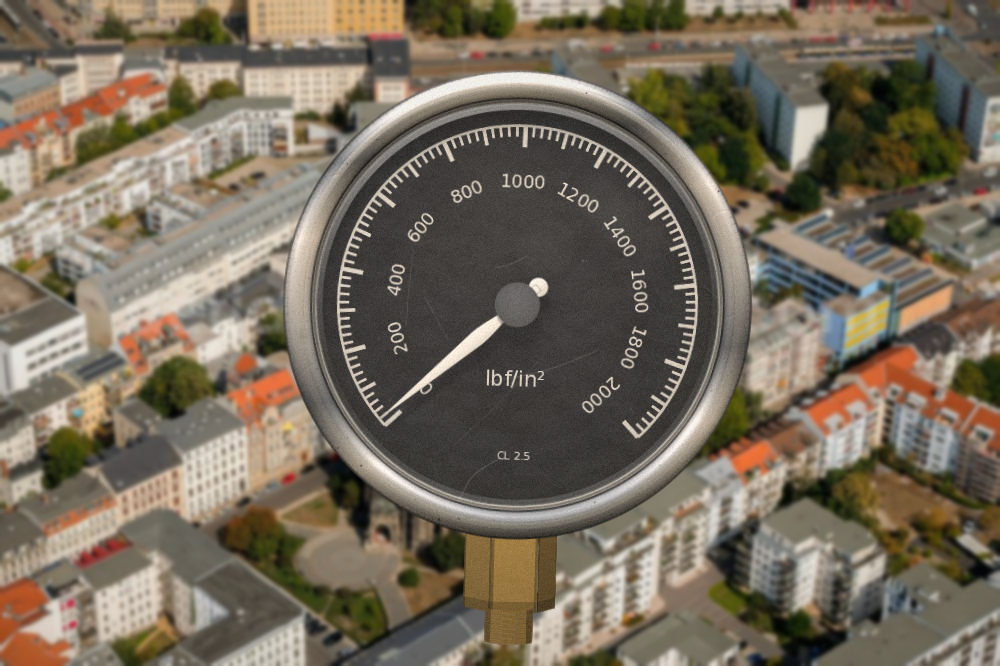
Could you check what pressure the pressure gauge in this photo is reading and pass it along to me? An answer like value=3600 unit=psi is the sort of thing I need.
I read value=20 unit=psi
